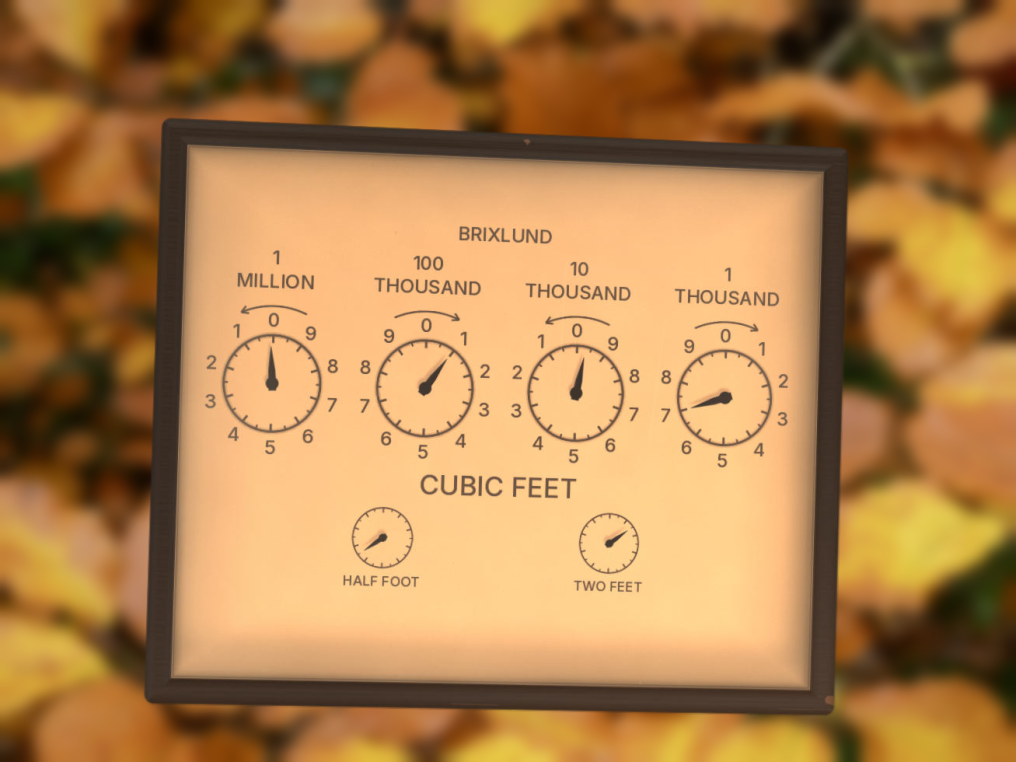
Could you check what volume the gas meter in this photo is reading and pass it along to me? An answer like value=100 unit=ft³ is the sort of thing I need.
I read value=9700 unit=ft³
